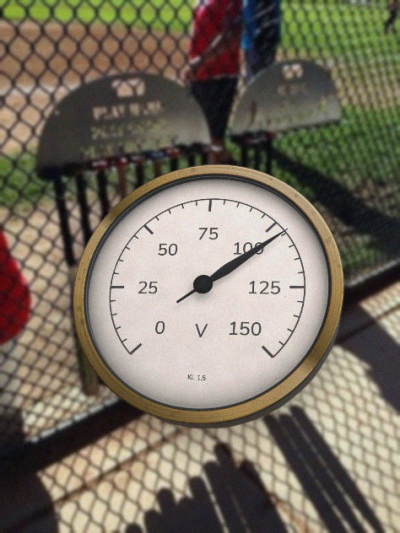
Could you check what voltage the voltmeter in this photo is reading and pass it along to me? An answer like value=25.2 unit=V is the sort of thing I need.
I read value=105 unit=V
